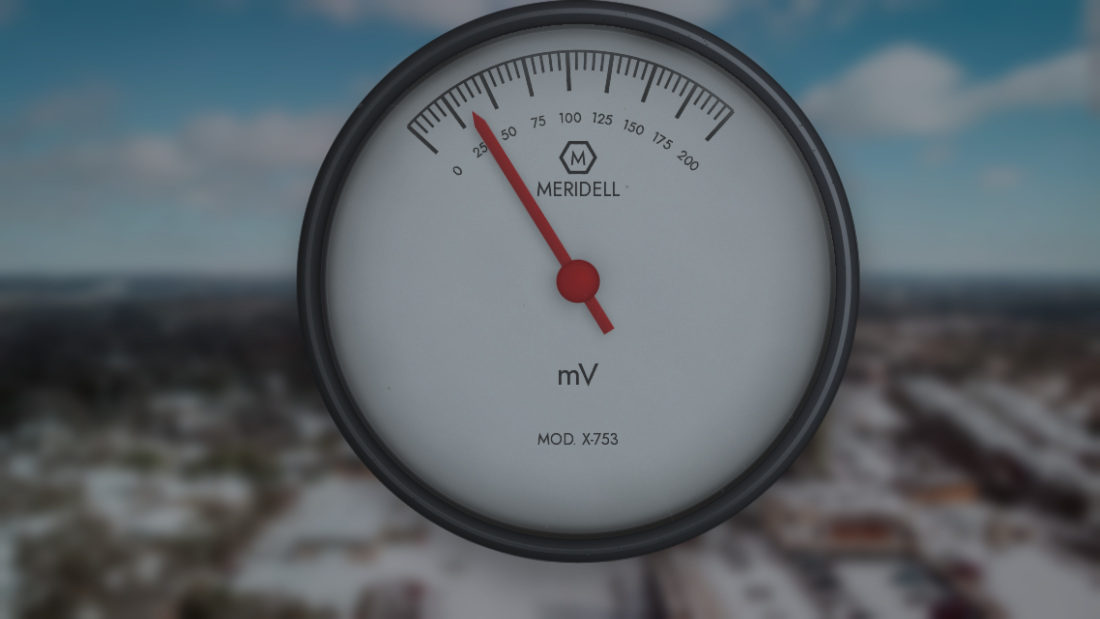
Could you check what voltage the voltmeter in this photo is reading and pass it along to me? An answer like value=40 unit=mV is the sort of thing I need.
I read value=35 unit=mV
